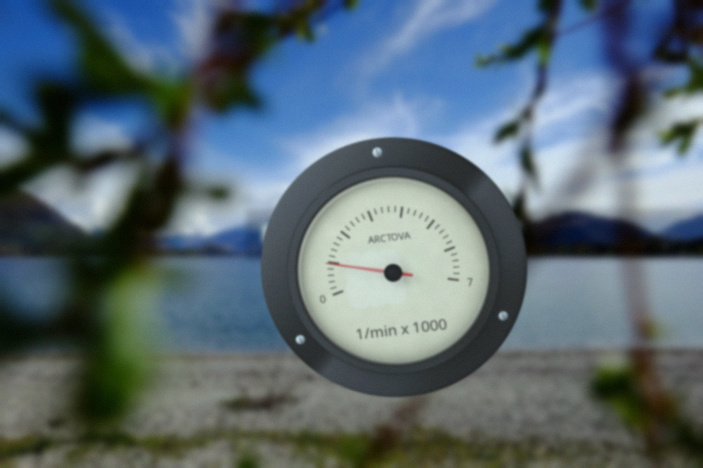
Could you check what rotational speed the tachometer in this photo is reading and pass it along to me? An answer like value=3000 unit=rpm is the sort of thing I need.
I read value=1000 unit=rpm
